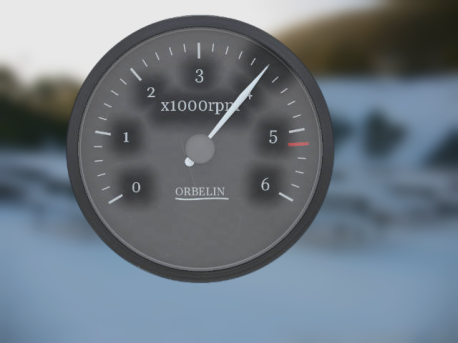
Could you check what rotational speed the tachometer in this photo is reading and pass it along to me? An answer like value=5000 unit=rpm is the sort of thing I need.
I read value=4000 unit=rpm
